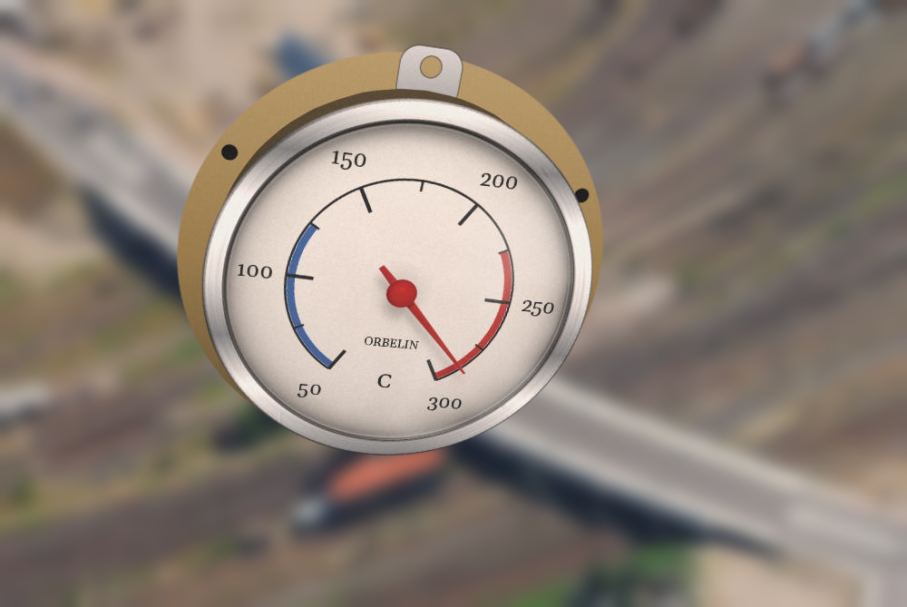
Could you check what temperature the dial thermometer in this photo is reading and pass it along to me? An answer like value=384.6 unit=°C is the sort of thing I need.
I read value=287.5 unit=°C
